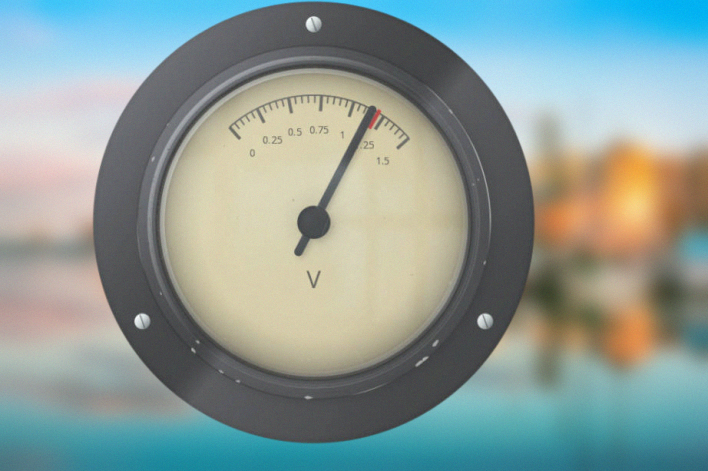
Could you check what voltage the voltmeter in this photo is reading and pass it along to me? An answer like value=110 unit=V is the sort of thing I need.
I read value=1.15 unit=V
